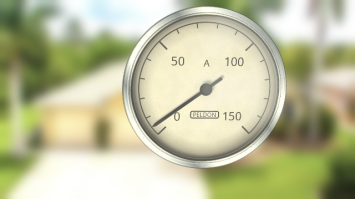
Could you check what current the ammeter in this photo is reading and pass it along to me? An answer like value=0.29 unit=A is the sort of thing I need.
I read value=5 unit=A
